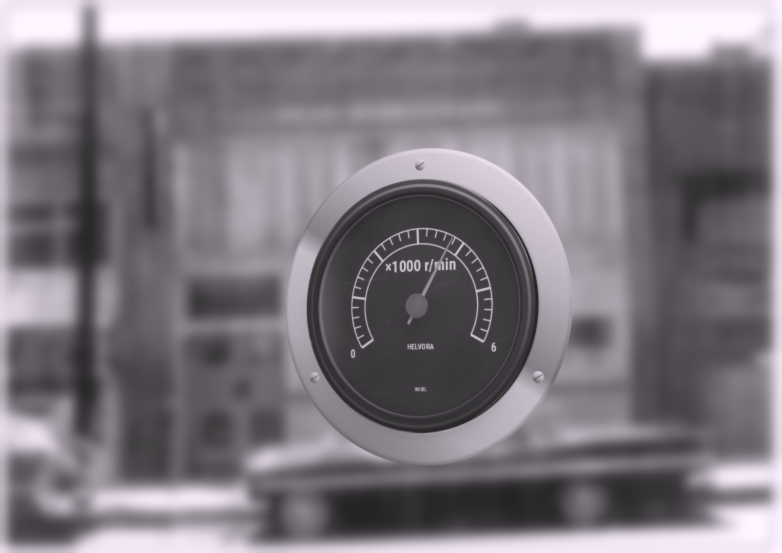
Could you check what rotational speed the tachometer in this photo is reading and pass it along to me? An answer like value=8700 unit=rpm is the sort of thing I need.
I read value=3800 unit=rpm
